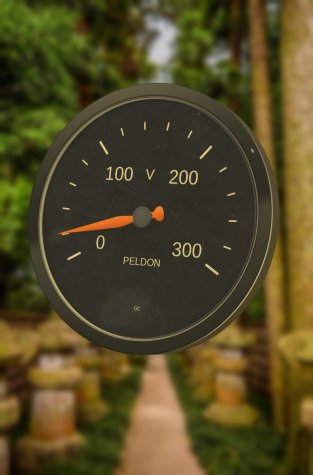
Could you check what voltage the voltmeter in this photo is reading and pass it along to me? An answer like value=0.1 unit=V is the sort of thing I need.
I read value=20 unit=V
